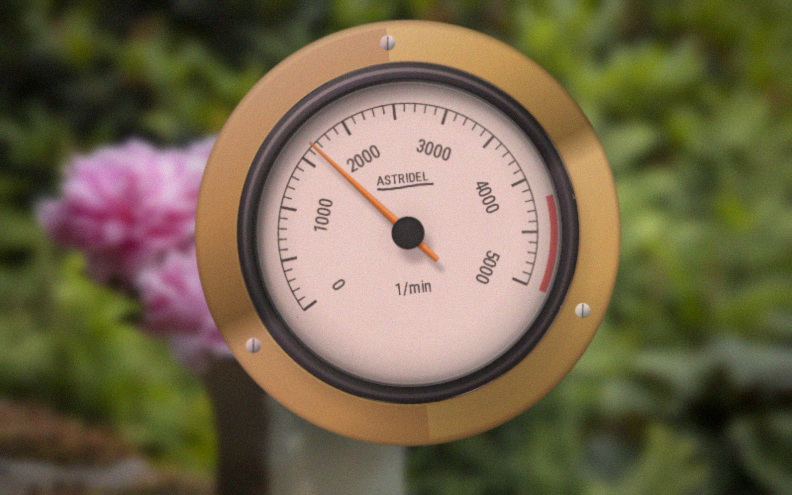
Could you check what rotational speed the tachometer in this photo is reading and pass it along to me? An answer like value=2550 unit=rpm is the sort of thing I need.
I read value=1650 unit=rpm
